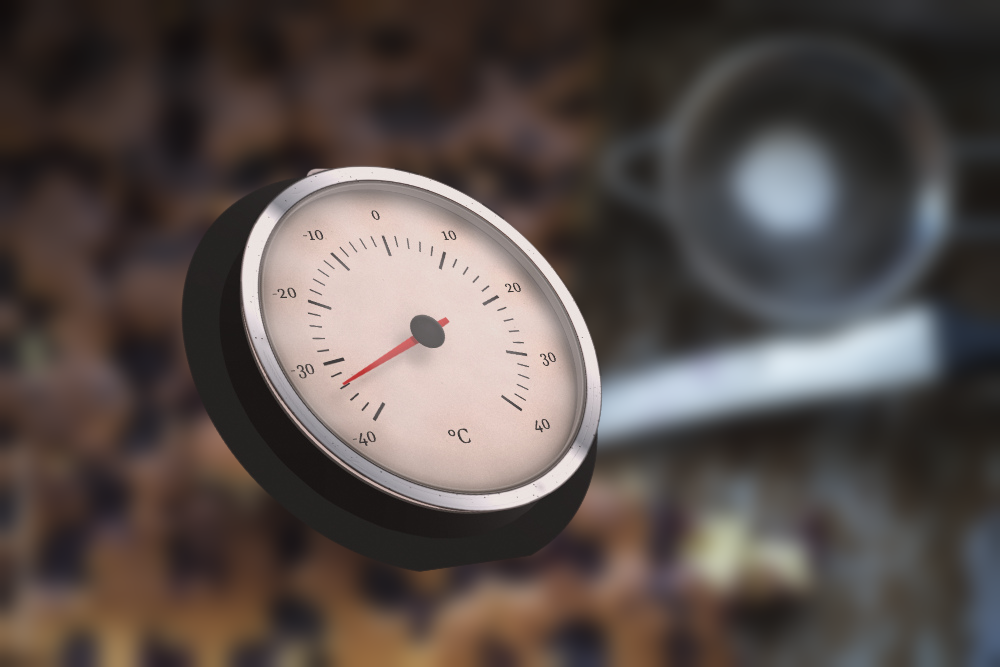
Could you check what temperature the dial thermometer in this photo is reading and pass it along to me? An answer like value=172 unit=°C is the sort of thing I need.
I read value=-34 unit=°C
